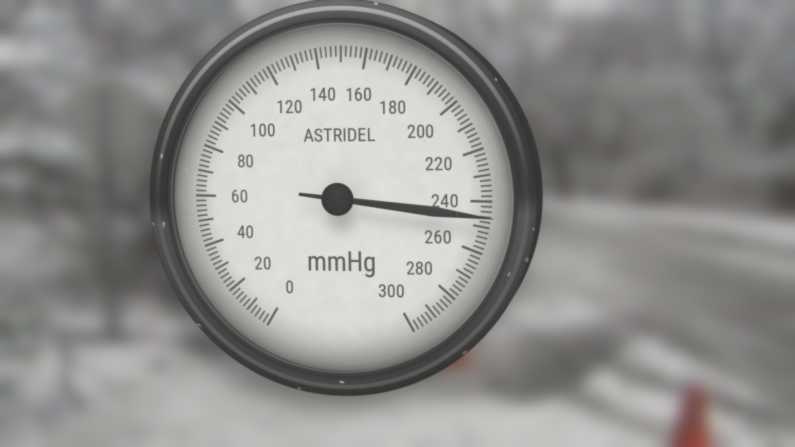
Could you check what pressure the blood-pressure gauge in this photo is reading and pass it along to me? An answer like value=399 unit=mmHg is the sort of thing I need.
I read value=246 unit=mmHg
